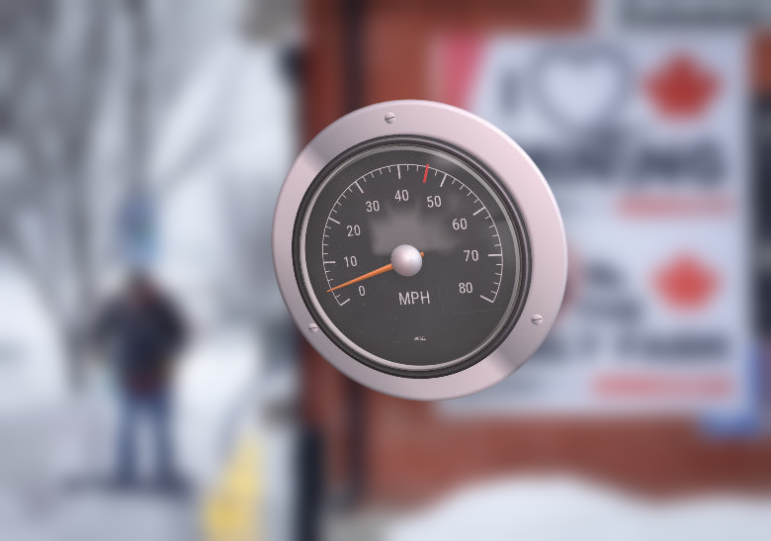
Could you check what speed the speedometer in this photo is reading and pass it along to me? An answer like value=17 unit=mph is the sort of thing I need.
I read value=4 unit=mph
